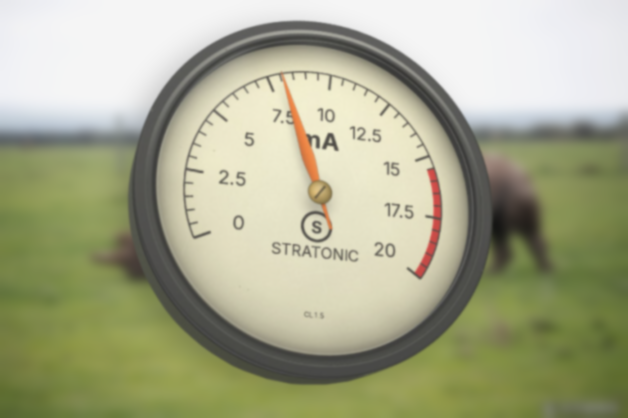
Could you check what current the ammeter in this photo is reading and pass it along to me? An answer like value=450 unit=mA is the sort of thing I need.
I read value=8 unit=mA
